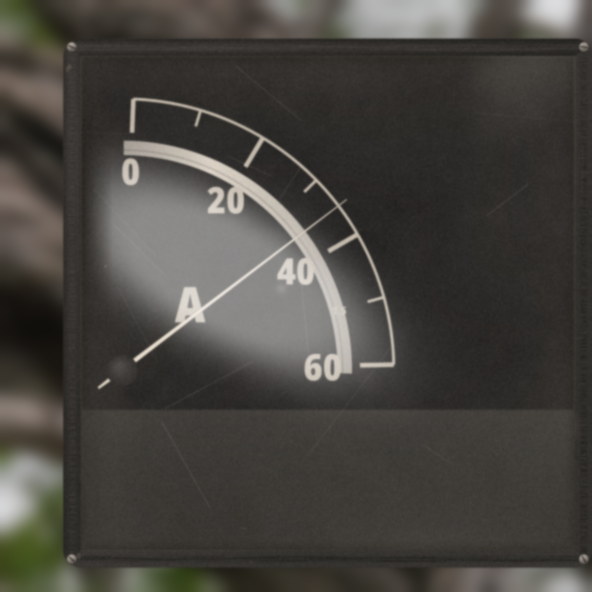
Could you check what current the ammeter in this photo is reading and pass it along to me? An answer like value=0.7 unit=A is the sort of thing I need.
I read value=35 unit=A
